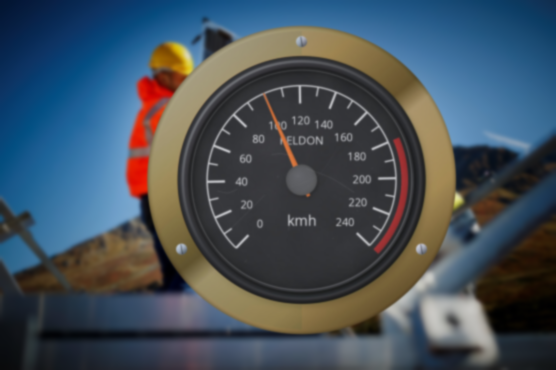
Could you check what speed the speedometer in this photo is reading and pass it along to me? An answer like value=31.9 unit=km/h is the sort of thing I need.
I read value=100 unit=km/h
